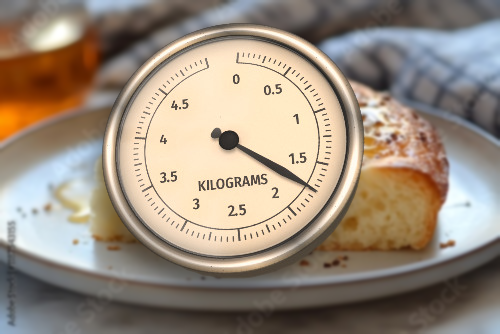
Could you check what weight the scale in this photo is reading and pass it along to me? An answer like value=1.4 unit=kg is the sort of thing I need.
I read value=1.75 unit=kg
